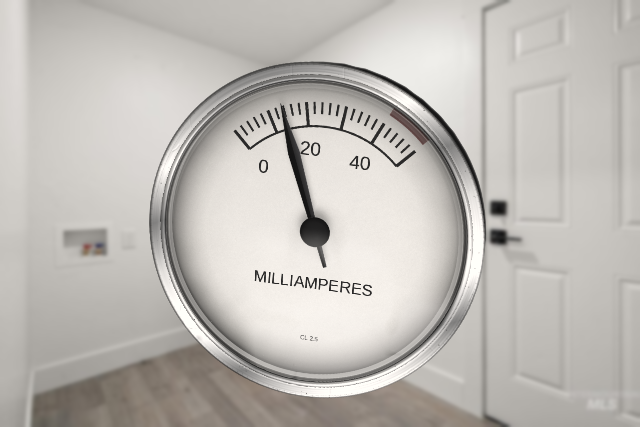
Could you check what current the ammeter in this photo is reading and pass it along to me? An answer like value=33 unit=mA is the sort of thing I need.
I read value=14 unit=mA
